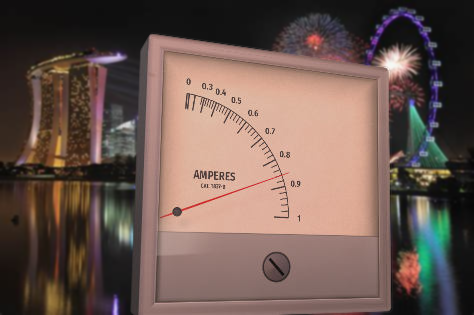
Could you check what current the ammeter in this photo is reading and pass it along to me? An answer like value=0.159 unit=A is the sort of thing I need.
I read value=0.86 unit=A
